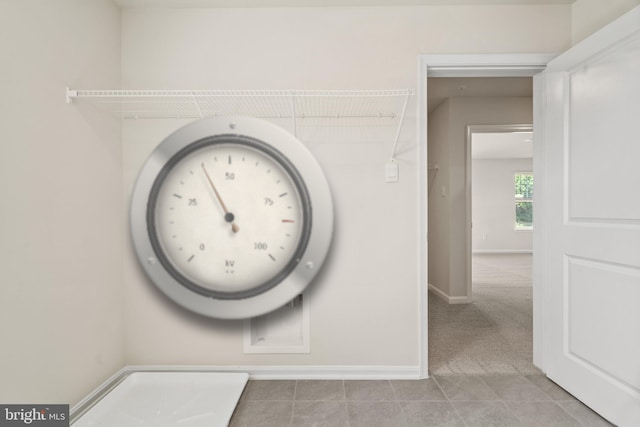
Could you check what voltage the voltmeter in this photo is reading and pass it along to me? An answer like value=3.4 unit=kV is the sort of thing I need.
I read value=40 unit=kV
